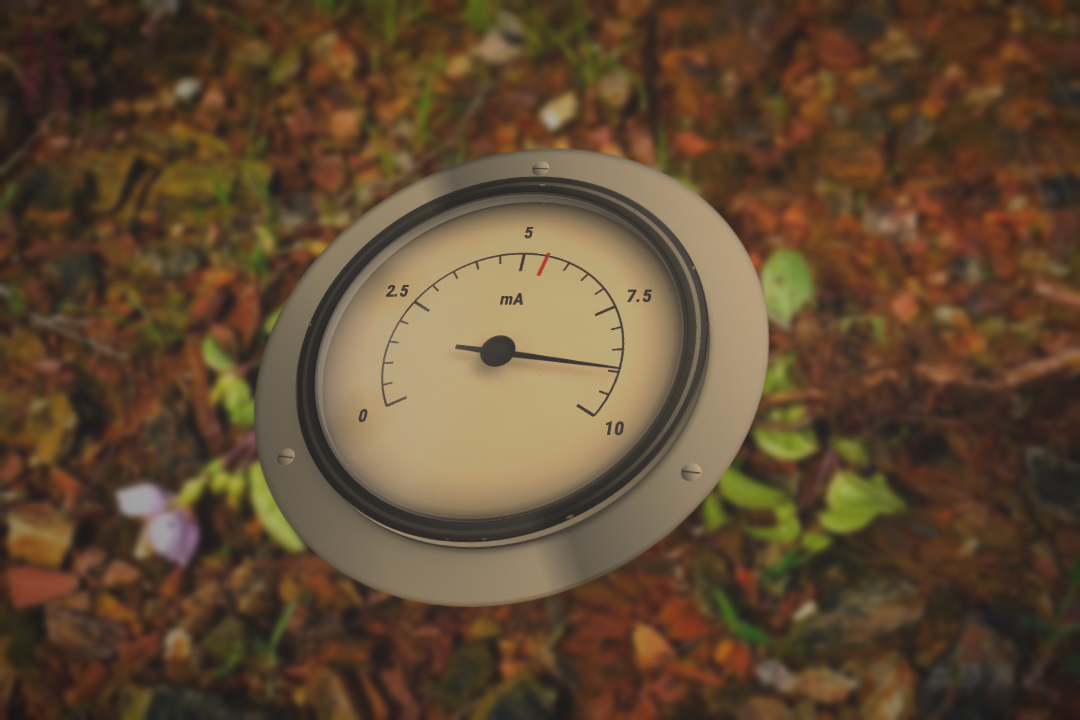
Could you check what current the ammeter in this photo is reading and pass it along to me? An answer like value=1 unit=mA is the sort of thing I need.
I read value=9 unit=mA
